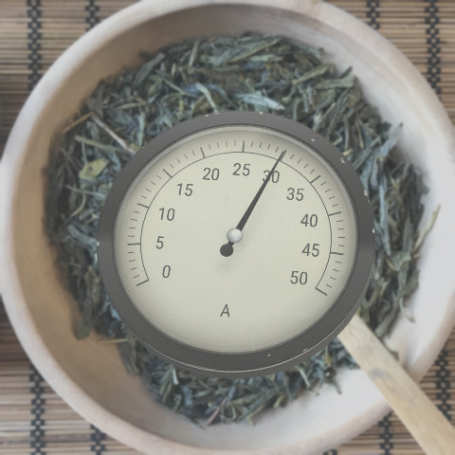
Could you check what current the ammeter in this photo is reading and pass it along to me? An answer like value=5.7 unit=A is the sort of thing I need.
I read value=30 unit=A
